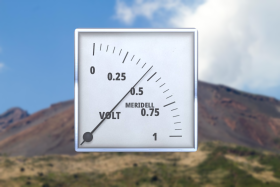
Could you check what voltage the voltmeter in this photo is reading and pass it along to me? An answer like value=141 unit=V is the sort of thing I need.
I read value=0.45 unit=V
